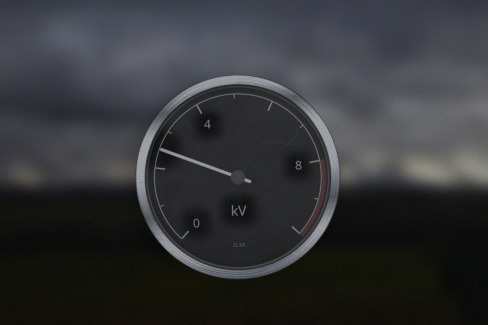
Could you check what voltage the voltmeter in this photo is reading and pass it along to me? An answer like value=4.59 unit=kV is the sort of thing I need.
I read value=2.5 unit=kV
